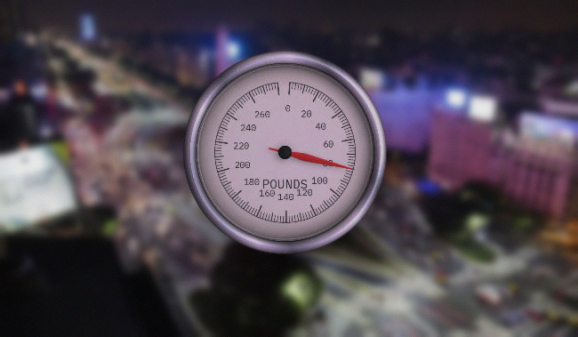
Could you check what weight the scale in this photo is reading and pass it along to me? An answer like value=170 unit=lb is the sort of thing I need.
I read value=80 unit=lb
